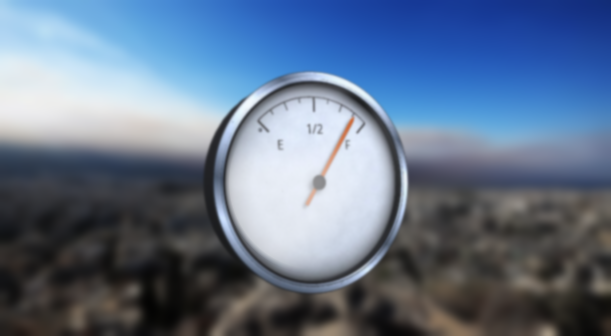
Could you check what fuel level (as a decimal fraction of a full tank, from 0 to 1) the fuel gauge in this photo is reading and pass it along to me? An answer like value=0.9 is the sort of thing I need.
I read value=0.875
